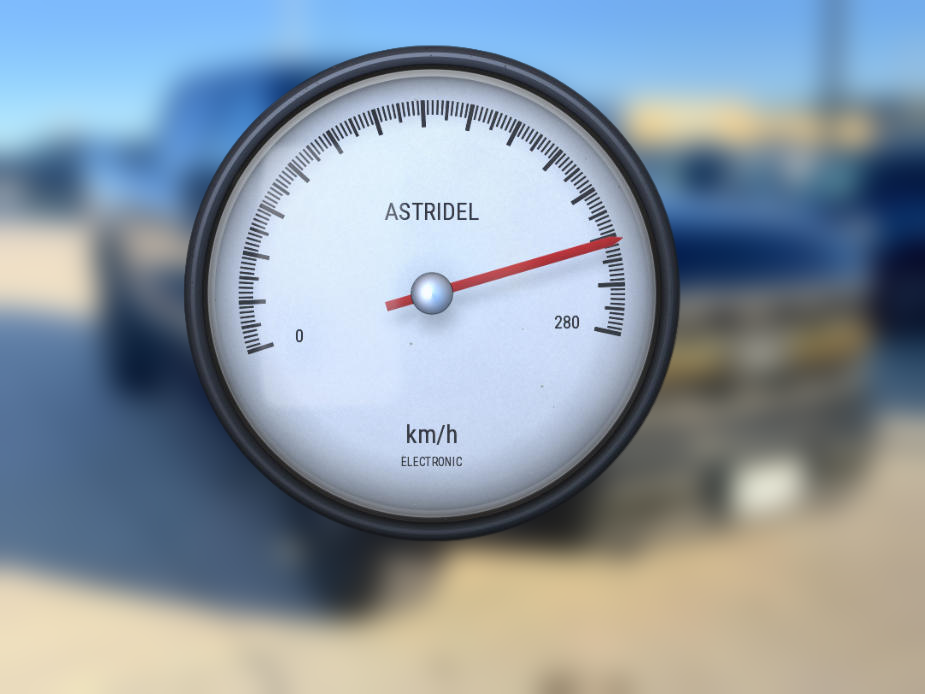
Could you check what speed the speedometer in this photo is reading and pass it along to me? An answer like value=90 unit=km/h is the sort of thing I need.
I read value=242 unit=km/h
